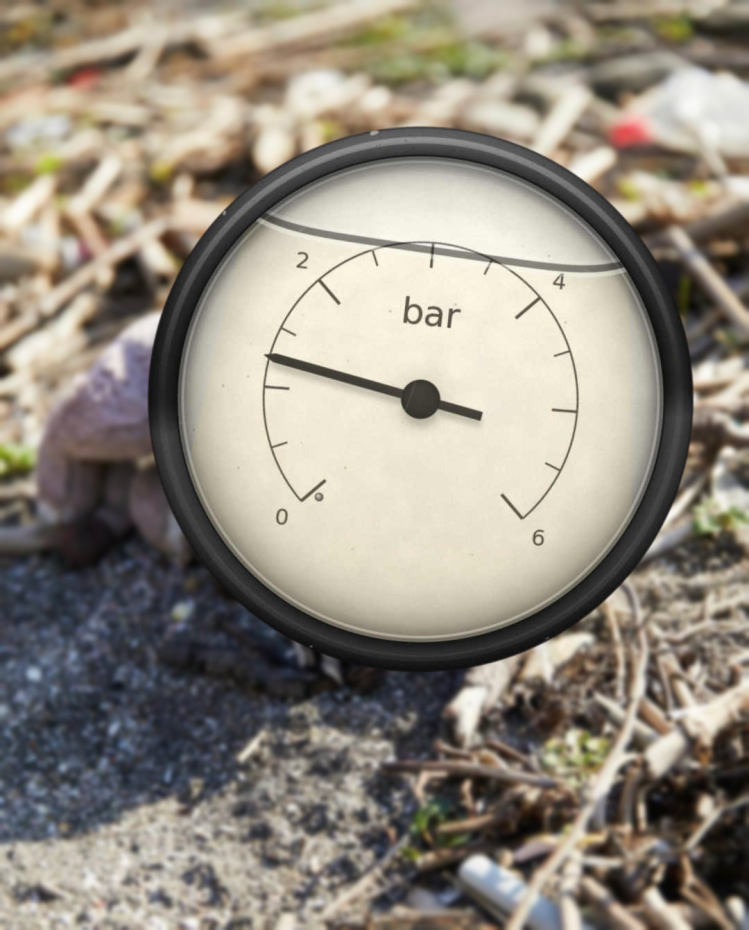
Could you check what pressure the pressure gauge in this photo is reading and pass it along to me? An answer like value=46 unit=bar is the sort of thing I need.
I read value=1.25 unit=bar
